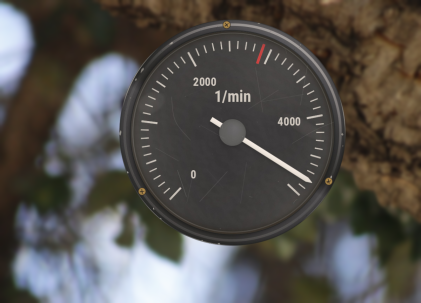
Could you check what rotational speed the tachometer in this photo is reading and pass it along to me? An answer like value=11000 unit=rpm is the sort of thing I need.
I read value=4800 unit=rpm
